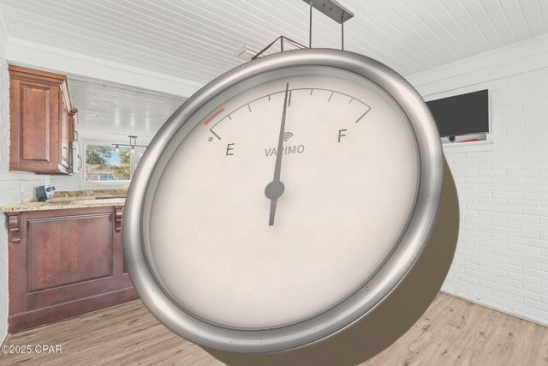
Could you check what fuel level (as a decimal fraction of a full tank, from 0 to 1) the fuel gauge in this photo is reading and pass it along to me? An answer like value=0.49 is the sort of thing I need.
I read value=0.5
